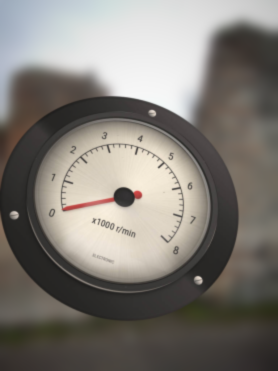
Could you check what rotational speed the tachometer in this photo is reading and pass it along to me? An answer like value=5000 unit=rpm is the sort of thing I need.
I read value=0 unit=rpm
